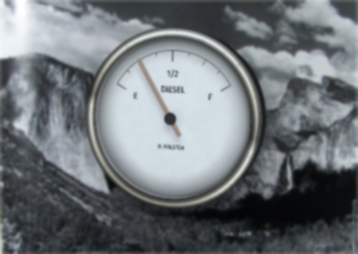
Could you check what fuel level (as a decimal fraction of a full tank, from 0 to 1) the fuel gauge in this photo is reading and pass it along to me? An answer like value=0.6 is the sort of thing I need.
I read value=0.25
